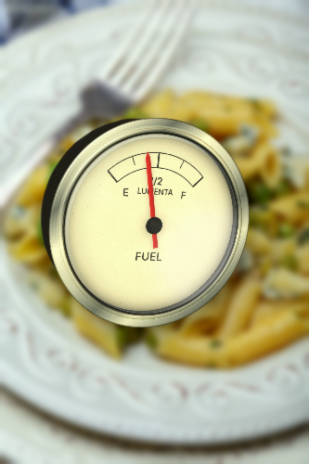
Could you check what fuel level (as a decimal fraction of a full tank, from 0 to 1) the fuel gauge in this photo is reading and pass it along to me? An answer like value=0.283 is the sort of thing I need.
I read value=0.375
